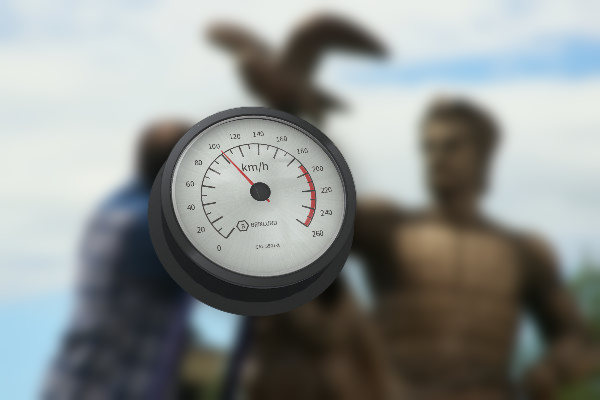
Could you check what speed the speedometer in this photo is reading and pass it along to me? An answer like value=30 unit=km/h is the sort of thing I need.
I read value=100 unit=km/h
